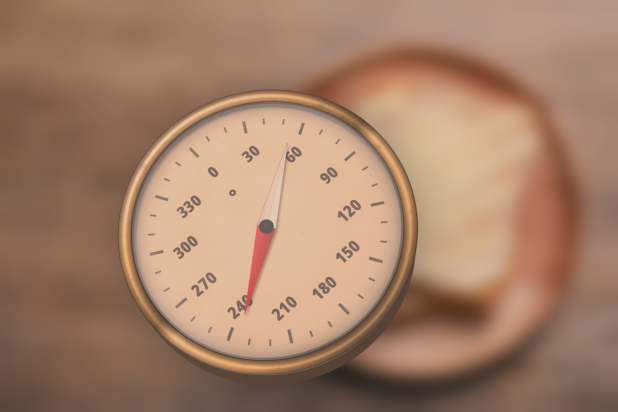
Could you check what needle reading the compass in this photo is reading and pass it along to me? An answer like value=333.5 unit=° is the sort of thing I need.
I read value=235 unit=°
